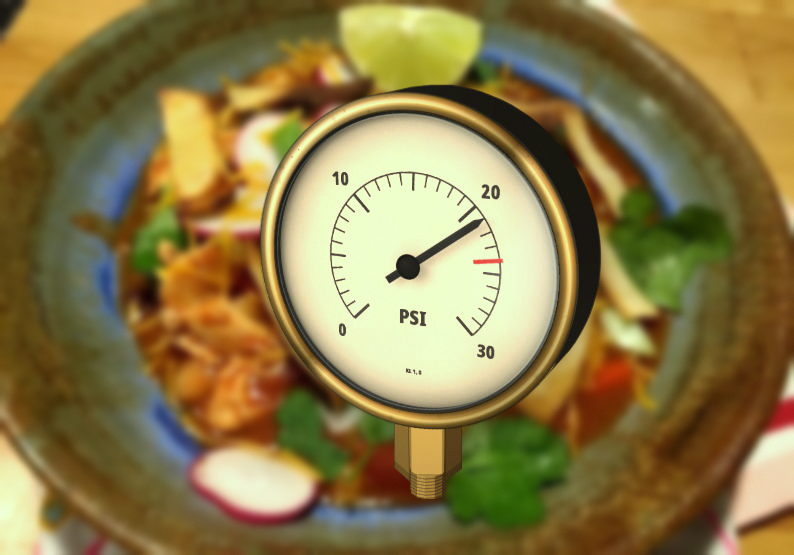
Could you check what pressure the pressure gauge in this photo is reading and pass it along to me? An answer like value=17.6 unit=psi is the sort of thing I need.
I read value=21 unit=psi
